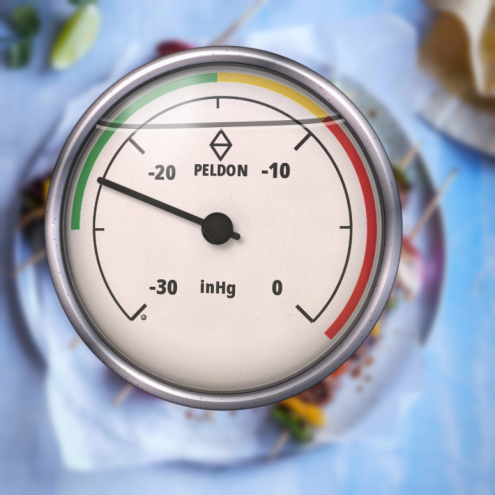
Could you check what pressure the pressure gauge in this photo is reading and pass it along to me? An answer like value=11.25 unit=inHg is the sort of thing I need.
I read value=-22.5 unit=inHg
